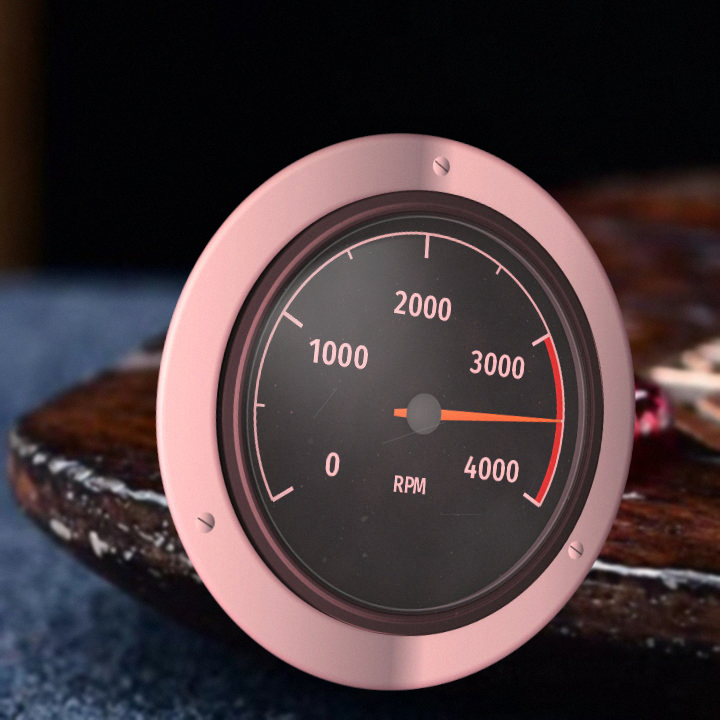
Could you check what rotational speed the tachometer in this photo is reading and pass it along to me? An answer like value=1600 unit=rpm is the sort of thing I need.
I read value=3500 unit=rpm
